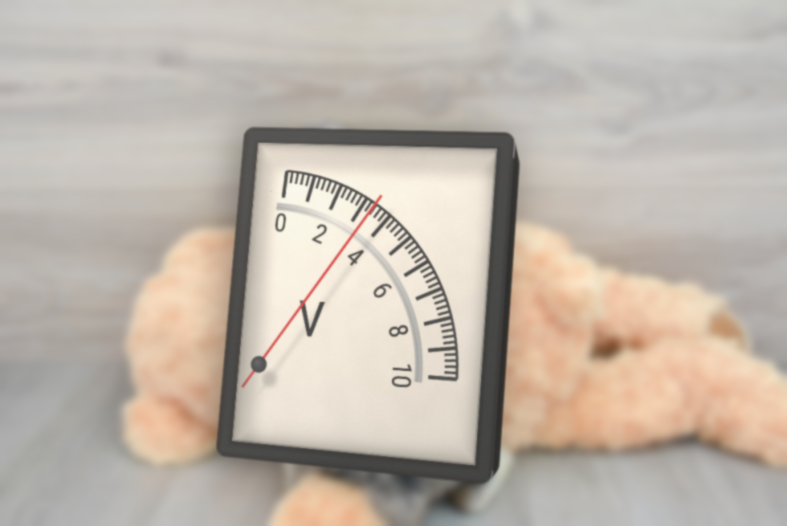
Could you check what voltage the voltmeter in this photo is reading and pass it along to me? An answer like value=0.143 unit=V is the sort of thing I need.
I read value=3.4 unit=V
